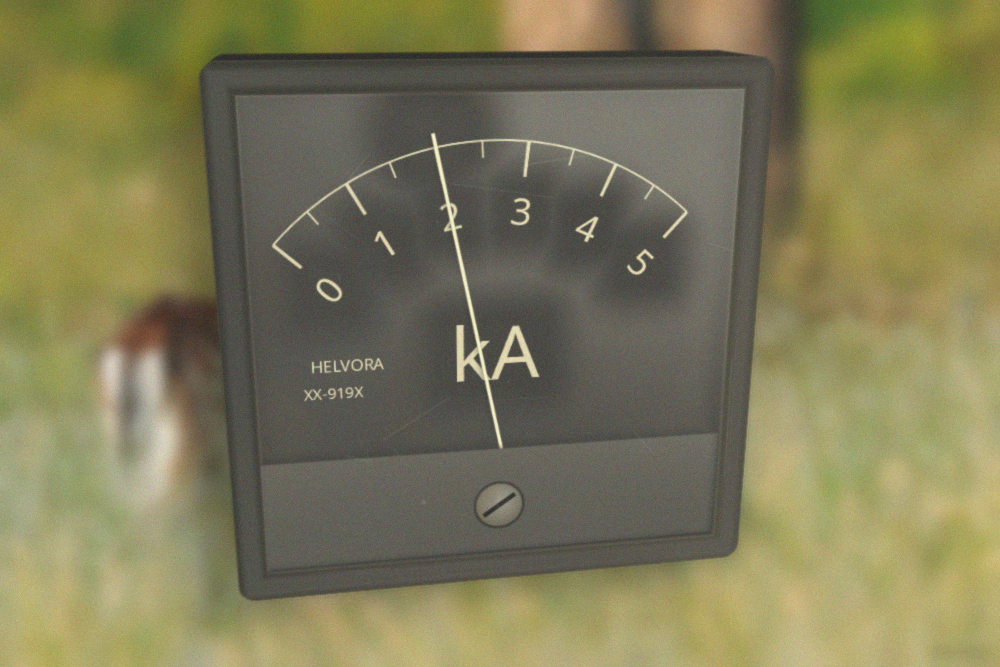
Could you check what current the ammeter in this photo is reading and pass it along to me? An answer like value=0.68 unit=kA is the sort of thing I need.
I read value=2 unit=kA
